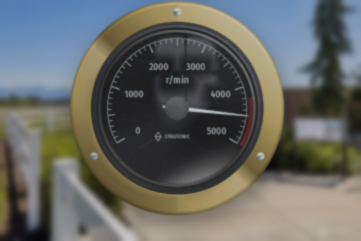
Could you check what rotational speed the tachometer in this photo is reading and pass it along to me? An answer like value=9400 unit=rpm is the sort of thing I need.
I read value=4500 unit=rpm
